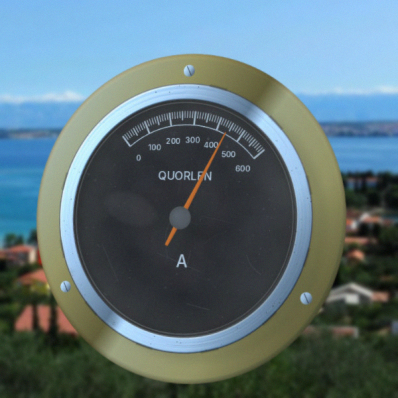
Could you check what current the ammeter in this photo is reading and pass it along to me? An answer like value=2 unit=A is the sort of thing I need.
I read value=450 unit=A
